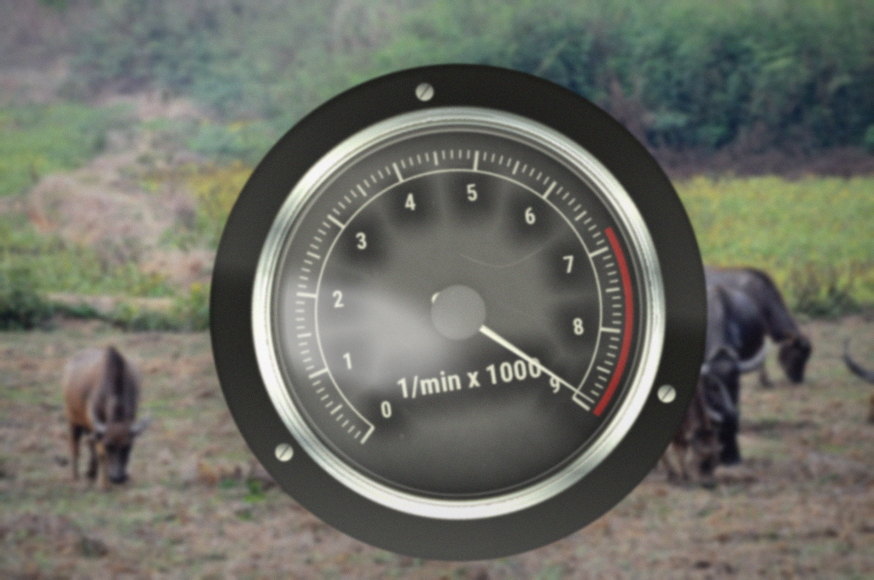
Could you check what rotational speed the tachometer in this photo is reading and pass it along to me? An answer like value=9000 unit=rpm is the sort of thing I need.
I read value=8900 unit=rpm
